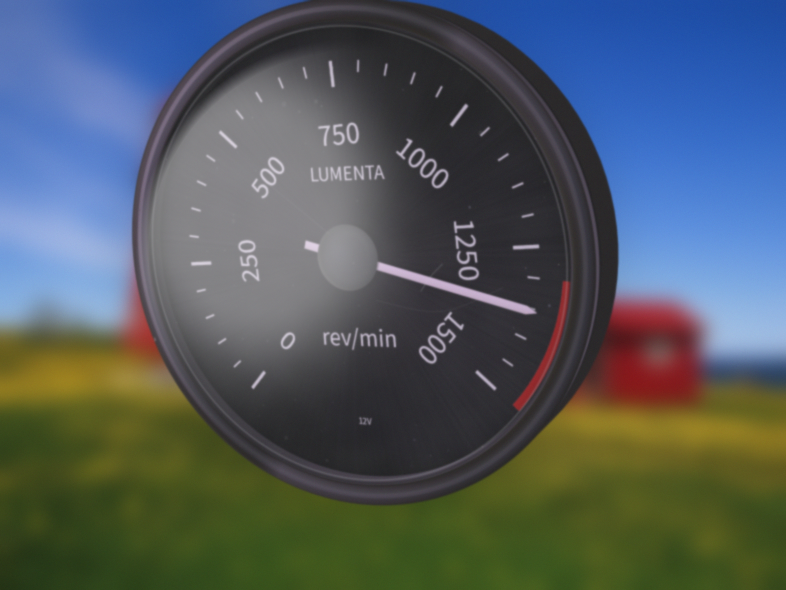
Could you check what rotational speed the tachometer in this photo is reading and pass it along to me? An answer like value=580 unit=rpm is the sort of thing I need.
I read value=1350 unit=rpm
